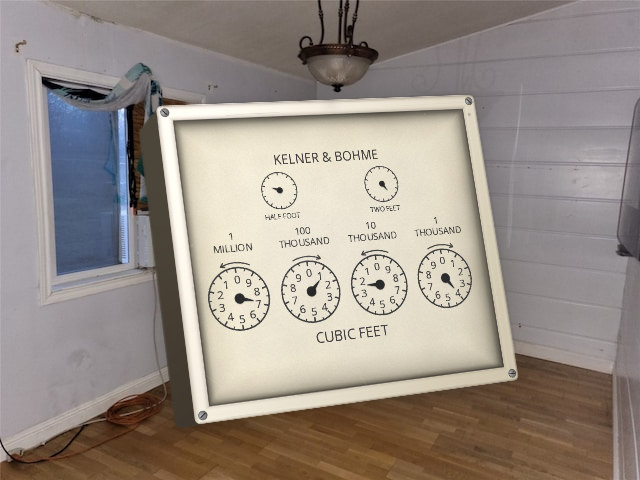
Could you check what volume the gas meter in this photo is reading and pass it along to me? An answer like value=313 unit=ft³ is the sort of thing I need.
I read value=712400 unit=ft³
